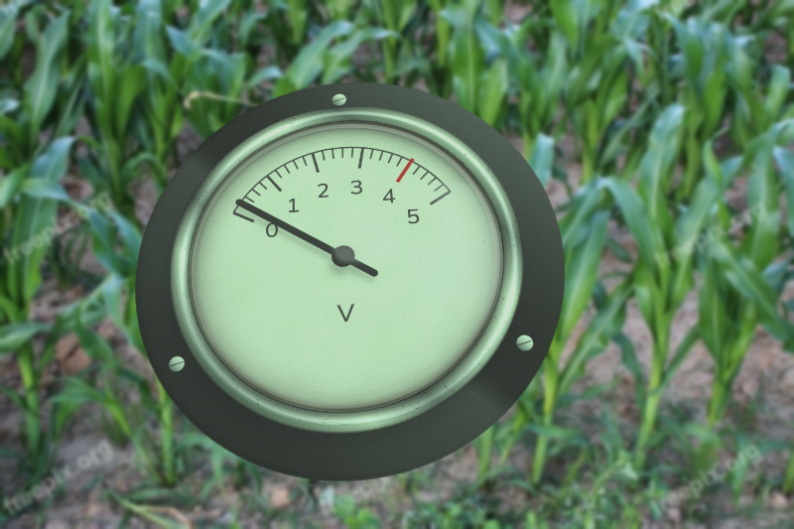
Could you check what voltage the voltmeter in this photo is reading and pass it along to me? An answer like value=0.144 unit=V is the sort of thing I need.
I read value=0.2 unit=V
